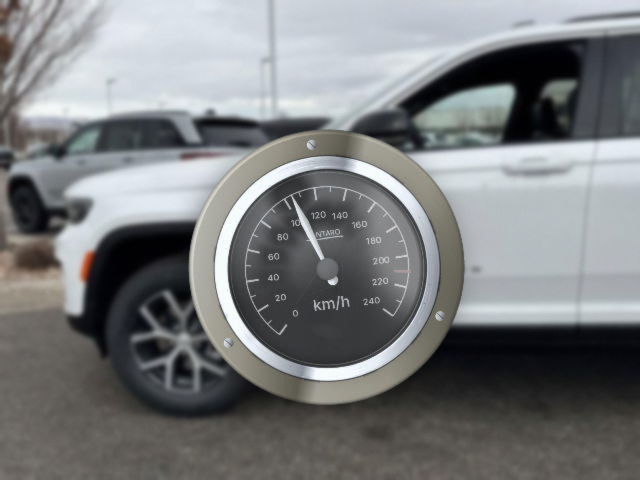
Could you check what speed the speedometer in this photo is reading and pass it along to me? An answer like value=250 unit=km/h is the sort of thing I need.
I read value=105 unit=km/h
